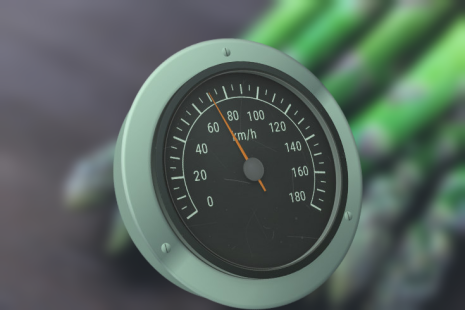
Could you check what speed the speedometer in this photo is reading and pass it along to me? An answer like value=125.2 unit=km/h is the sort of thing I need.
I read value=70 unit=km/h
